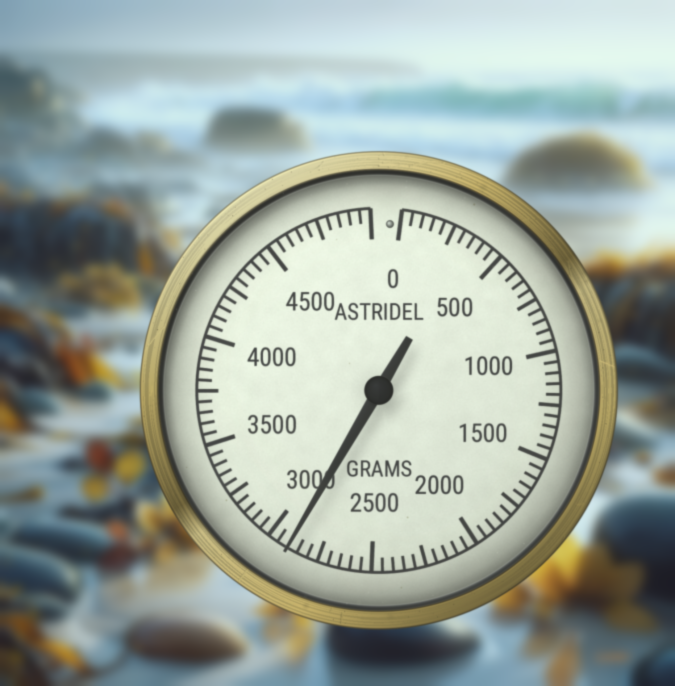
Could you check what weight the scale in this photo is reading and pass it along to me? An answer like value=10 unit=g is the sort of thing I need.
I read value=2900 unit=g
